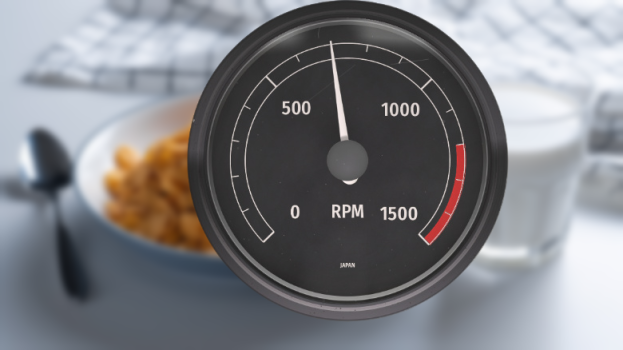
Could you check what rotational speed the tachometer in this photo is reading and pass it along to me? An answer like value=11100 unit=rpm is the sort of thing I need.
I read value=700 unit=rpm
